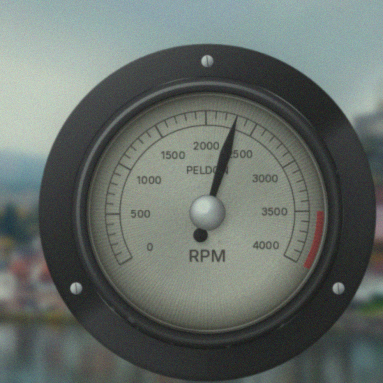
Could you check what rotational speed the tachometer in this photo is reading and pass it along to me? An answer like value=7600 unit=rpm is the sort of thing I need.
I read value=2300 unit=rpm
